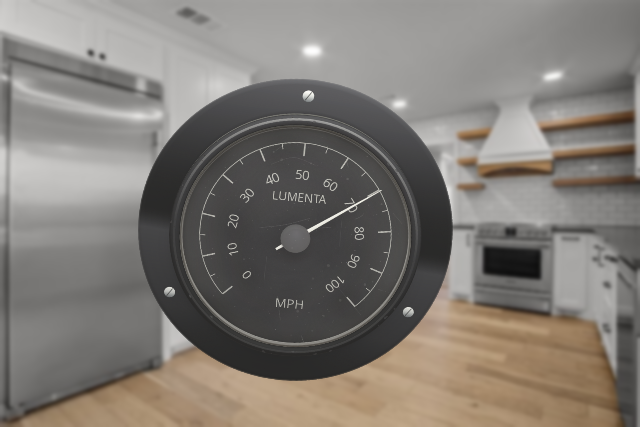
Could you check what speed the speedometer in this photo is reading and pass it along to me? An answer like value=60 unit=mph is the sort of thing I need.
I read value=70 unit=mph
